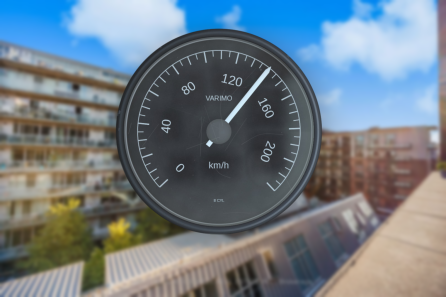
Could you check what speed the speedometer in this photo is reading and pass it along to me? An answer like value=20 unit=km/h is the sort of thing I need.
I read value=140 unit=km/h
